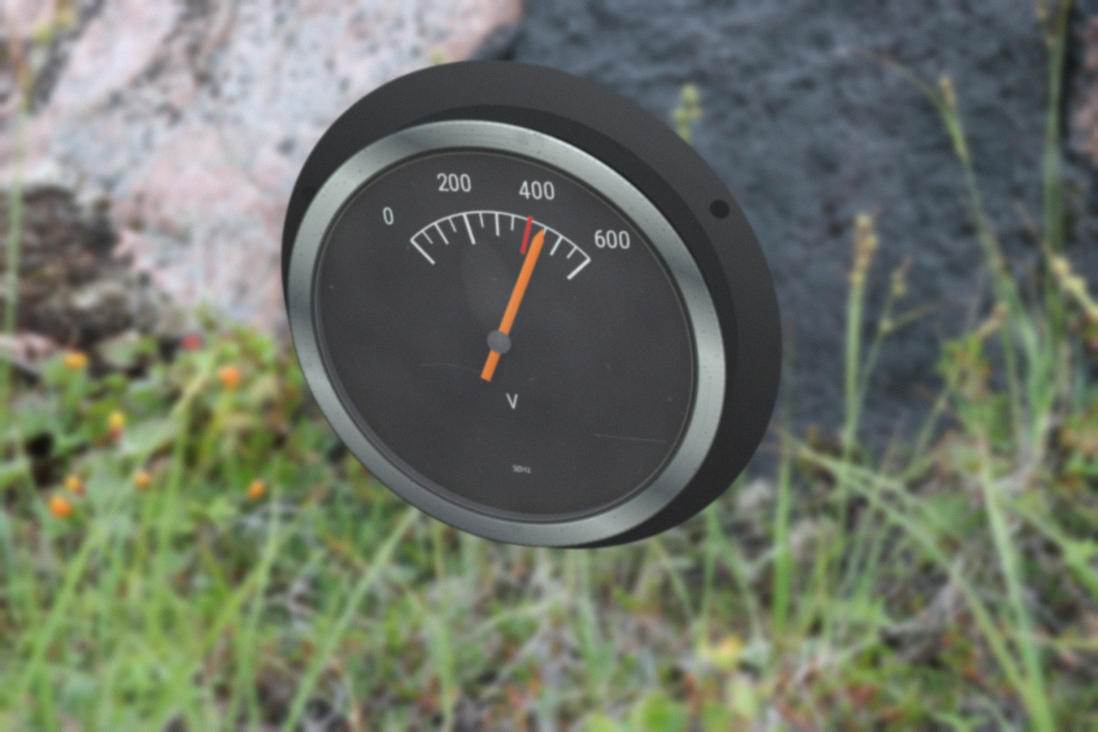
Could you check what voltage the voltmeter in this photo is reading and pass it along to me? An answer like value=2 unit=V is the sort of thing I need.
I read value=450 unit=V
